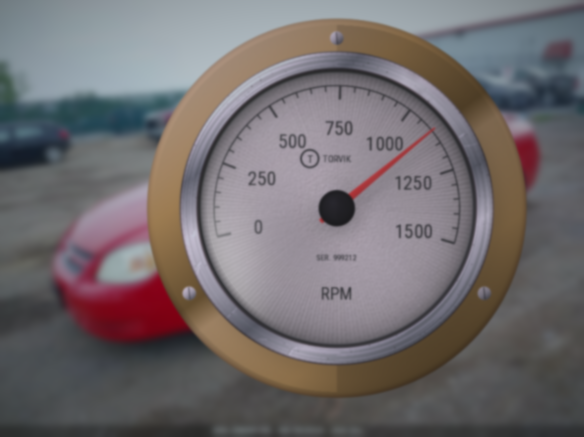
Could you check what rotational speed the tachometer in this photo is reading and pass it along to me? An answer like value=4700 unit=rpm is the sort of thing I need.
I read value=1100 unit=rpm
